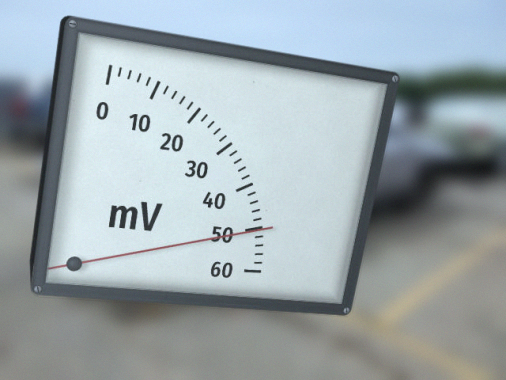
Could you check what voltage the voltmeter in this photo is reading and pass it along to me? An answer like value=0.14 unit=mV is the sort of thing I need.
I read value=50 unit=mV
